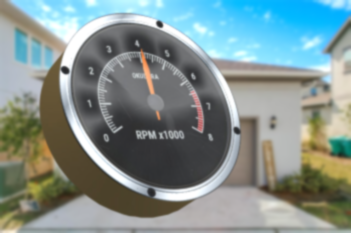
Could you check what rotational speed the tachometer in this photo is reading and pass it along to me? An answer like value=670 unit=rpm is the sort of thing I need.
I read value=4000 unit=rpm
